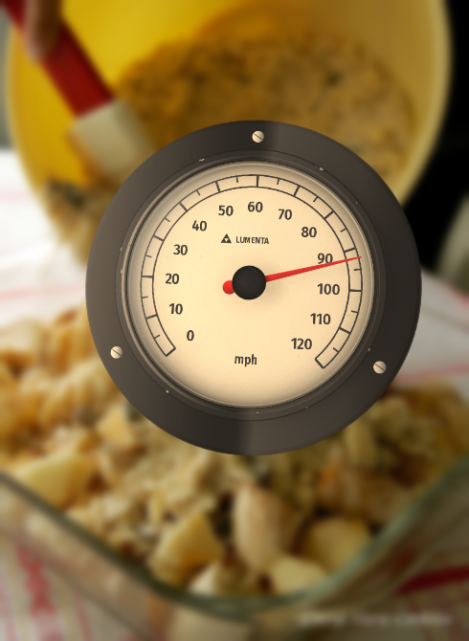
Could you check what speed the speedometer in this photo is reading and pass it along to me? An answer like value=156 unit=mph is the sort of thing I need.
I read value=92.5 unit=mph
